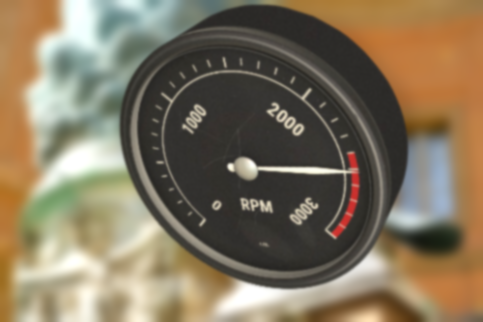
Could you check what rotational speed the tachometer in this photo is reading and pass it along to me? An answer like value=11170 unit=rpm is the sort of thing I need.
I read value=2500 unit=rpm
